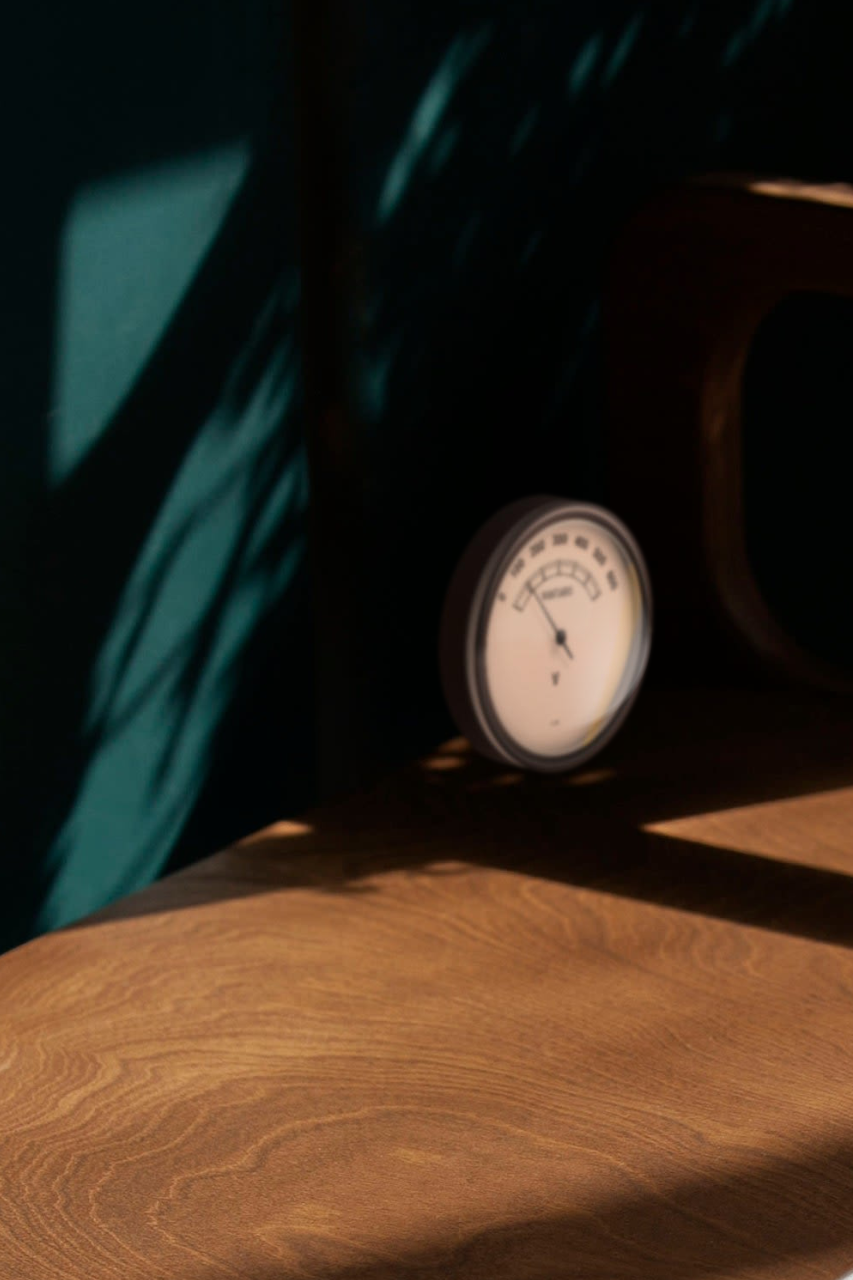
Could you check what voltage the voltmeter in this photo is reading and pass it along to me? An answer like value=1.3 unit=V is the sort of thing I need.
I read value=100 unit=V
